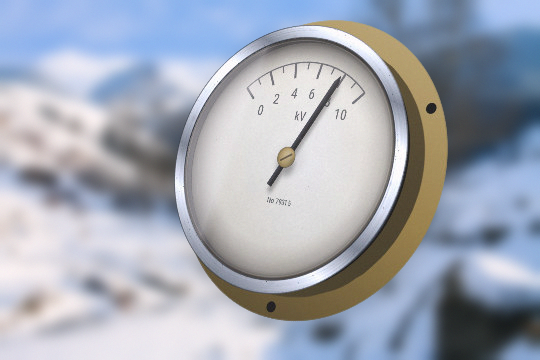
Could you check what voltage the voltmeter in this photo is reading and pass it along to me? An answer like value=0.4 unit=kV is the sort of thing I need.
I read value=8 unit=kV
